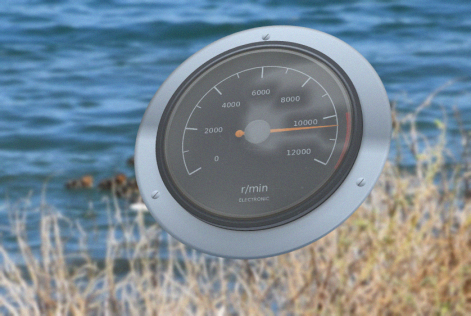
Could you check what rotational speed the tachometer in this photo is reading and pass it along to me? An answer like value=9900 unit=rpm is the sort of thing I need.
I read value=10500 unit=rpm
